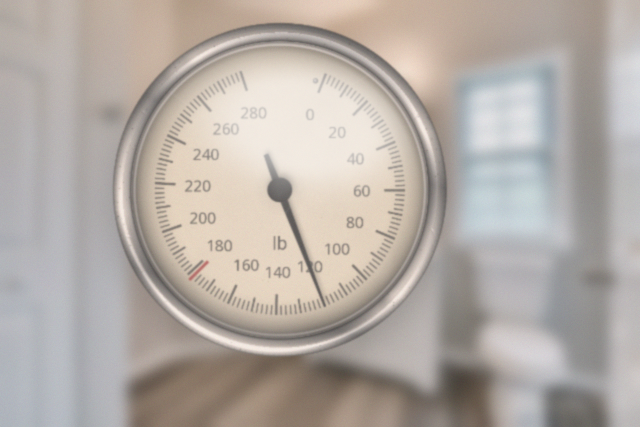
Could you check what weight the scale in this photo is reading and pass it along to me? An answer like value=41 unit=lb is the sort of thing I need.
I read value=120 unit=lb
